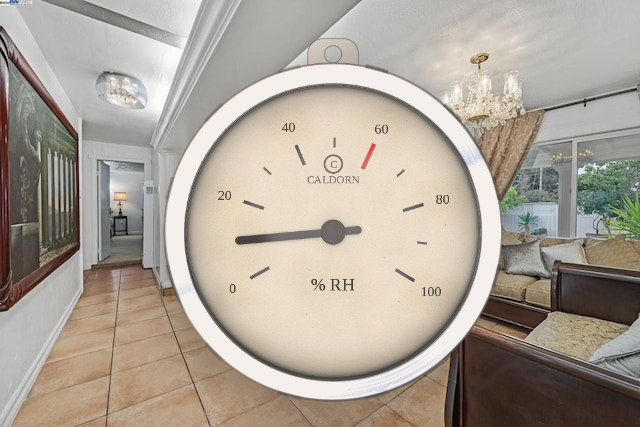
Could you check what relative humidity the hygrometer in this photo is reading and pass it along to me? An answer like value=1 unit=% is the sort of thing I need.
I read value=10 unit=%
